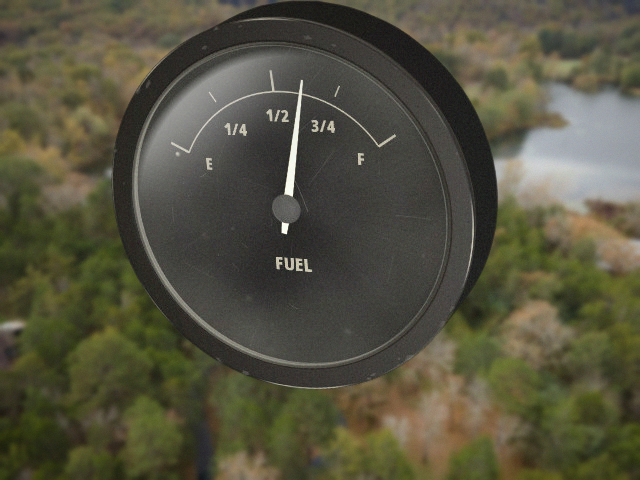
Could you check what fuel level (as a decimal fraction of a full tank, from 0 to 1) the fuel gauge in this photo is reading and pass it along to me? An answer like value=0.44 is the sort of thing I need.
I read value=0.625
